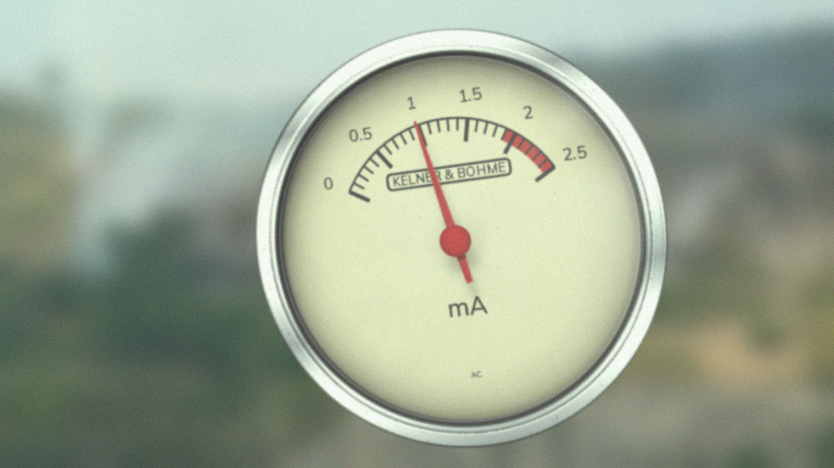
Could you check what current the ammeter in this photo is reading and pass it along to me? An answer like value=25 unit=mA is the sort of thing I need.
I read value=1 unit=mA
